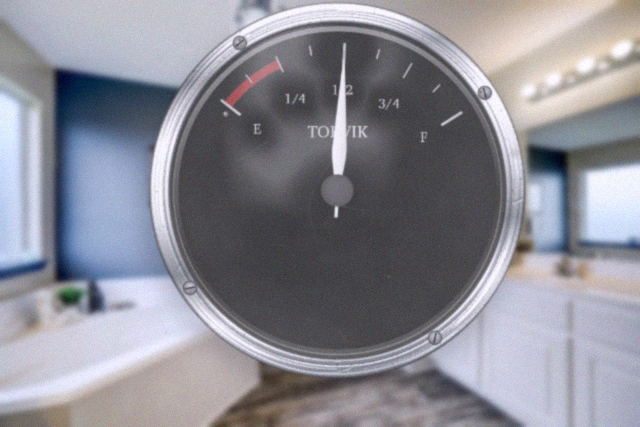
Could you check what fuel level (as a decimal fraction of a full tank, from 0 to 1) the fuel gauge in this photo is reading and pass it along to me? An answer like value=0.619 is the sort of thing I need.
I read value=0.5
